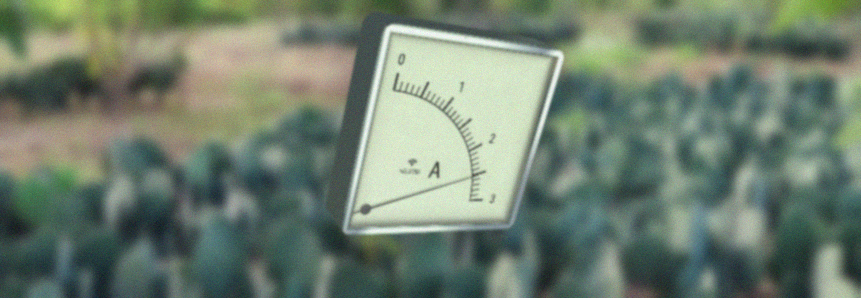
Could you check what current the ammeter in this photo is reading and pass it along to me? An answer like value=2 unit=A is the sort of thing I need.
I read value=2.5 unit=A
